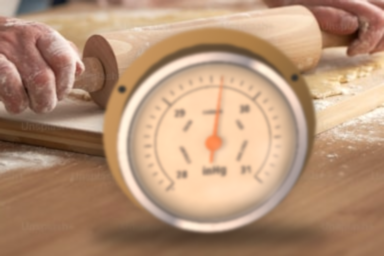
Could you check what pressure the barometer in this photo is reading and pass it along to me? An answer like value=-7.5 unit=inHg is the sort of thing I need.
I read value=29.6 unit=inHg
